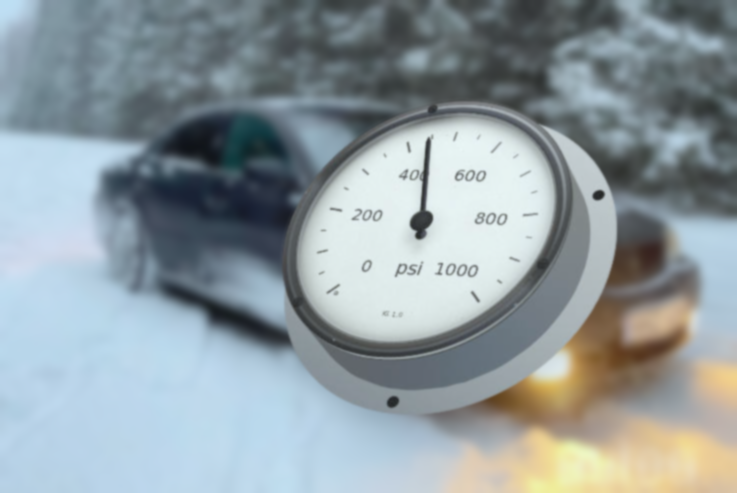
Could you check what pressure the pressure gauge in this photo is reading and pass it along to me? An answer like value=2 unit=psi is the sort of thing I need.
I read value=450 unit=psi
